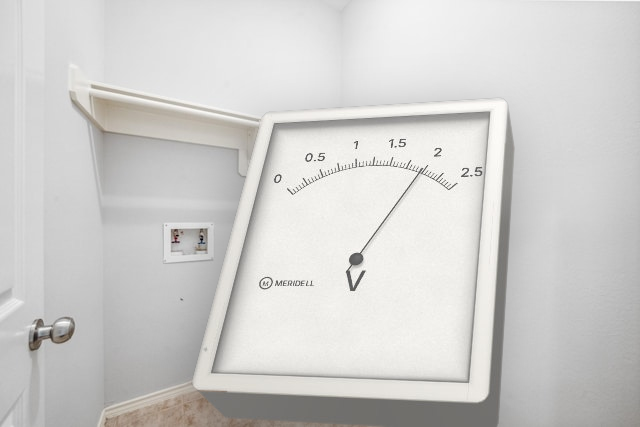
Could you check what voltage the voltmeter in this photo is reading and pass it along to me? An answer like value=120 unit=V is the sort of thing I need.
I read value=2 unit=V
